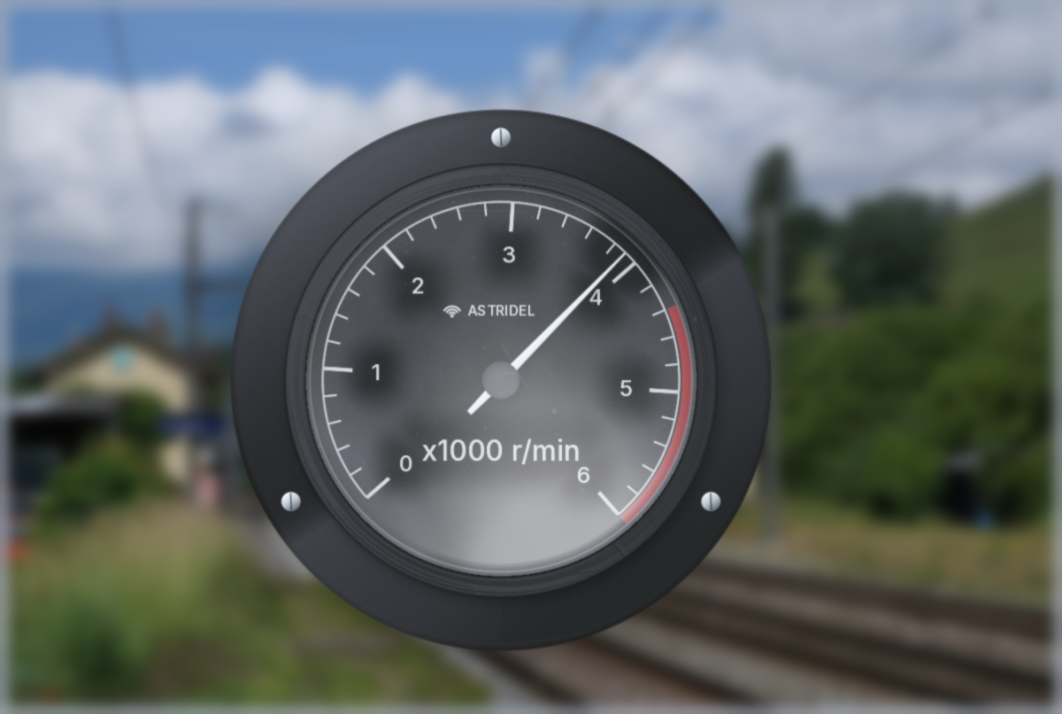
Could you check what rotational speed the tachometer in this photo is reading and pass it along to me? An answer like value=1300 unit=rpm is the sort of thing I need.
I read value=3900 unit=rpm
